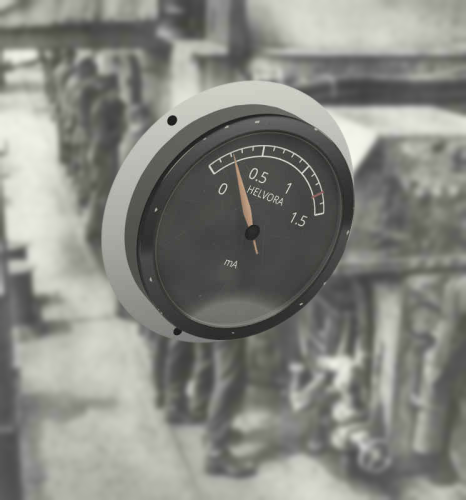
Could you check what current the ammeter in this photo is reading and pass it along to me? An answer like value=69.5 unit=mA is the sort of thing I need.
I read value=0.2 unit=mA
